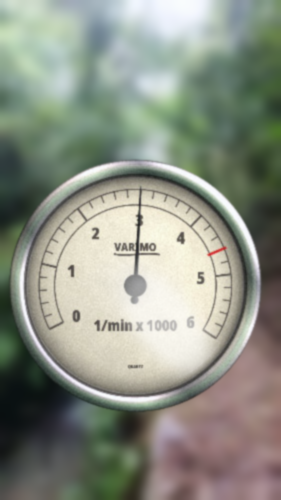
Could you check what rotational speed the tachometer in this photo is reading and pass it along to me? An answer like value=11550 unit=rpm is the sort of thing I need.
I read value=3000 unit=rpm
